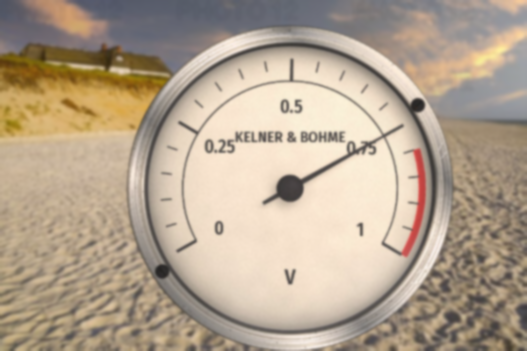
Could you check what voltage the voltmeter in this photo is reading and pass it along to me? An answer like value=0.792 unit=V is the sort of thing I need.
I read value=0.75 unit=V
